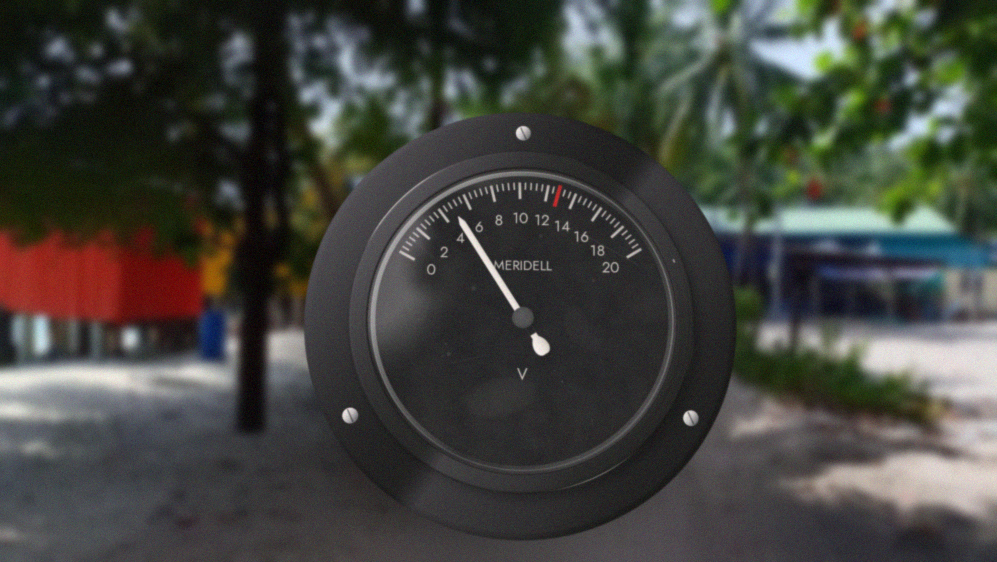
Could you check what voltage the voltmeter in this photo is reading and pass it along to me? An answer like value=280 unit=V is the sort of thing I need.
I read value=4.8 unit=V
